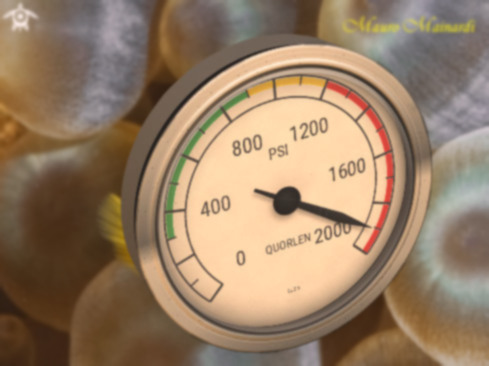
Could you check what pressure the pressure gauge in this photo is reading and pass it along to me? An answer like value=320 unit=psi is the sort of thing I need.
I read value=1900 unit=psi
